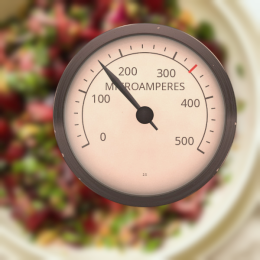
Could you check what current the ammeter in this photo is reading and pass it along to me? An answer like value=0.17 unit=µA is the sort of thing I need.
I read value=160 unit=µA
